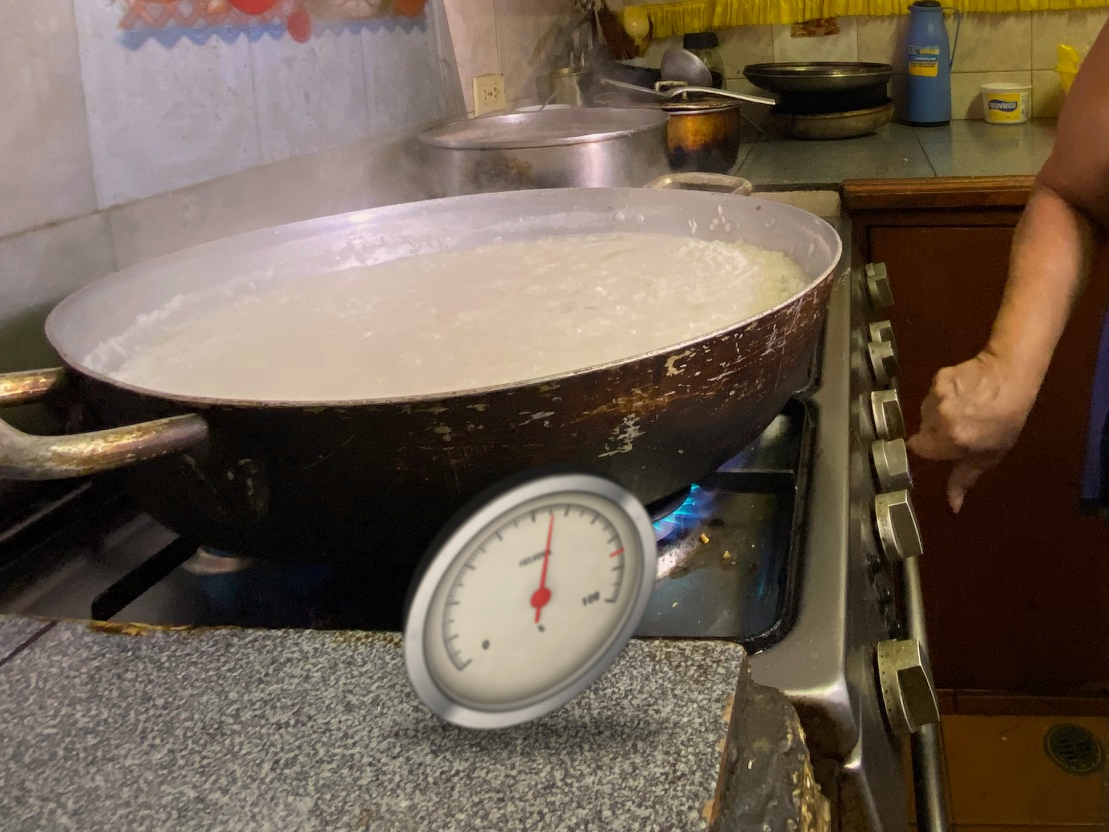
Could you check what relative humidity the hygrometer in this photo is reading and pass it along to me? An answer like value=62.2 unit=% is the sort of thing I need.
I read value=55 unit=%
